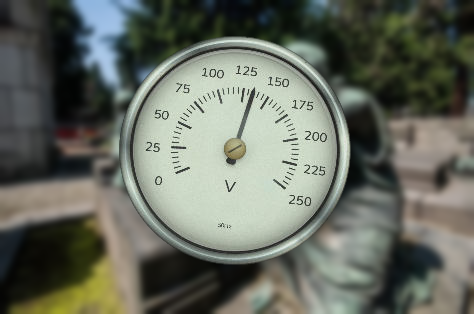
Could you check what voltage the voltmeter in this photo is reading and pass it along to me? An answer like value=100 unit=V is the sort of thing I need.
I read value=135 unit=V
